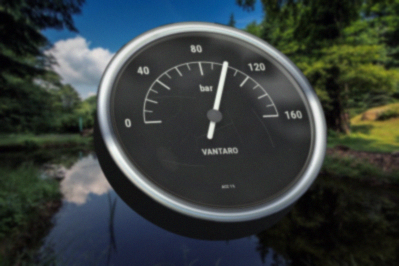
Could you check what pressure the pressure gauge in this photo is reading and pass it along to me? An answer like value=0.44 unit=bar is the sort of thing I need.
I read value=100 unit=bar
